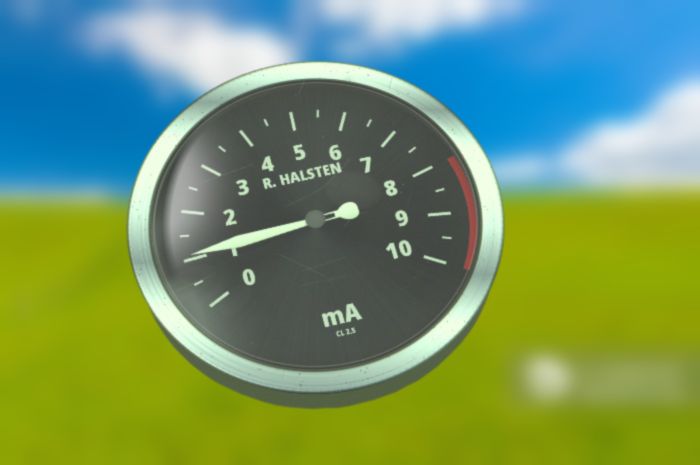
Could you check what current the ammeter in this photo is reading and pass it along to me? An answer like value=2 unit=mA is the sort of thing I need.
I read value=1 unit=mA
